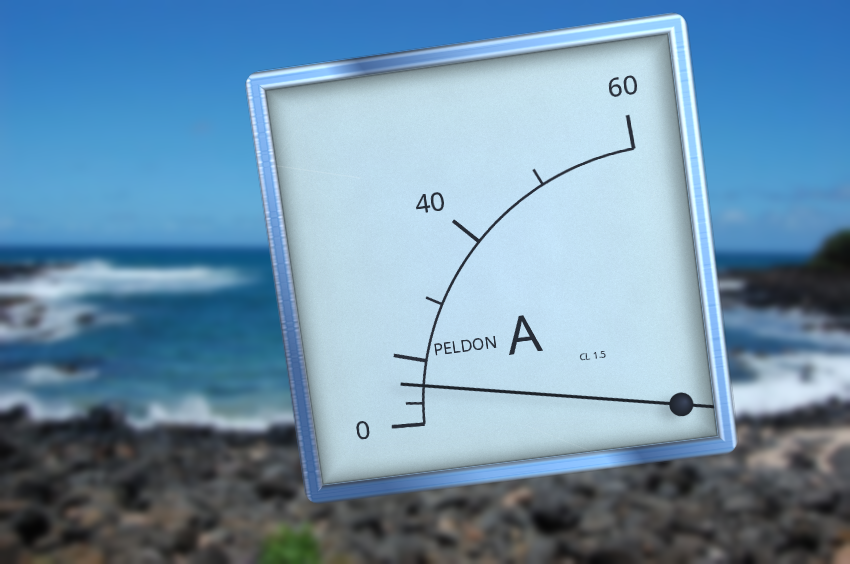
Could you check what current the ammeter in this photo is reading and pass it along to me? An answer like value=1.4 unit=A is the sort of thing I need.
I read value=15 unit=A
